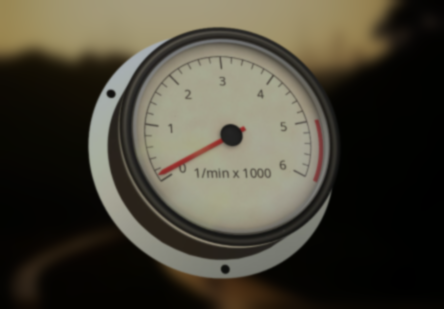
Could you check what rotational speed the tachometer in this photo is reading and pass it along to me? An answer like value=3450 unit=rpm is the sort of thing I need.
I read value=100 unit=rpm
